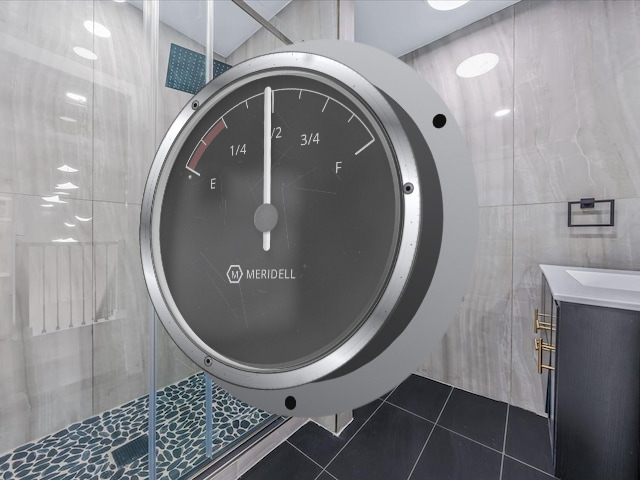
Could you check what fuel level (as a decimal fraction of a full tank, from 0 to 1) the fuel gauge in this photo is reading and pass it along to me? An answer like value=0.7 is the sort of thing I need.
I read value=0.5
